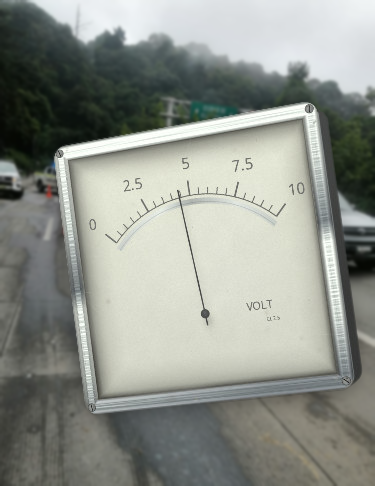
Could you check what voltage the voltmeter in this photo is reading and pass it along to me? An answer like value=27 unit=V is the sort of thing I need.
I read value=4.5 unit=V
